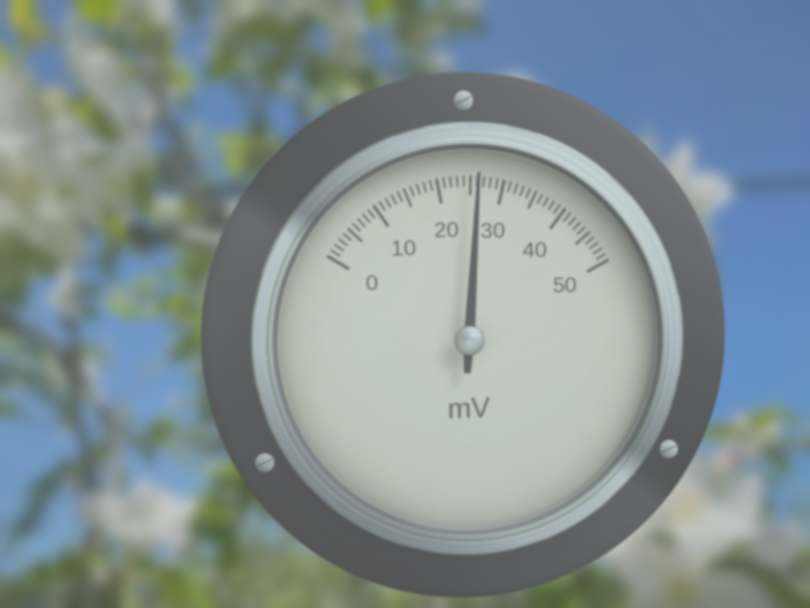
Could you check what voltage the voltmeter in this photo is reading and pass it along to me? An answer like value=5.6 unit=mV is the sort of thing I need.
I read value=26 unit=mV
